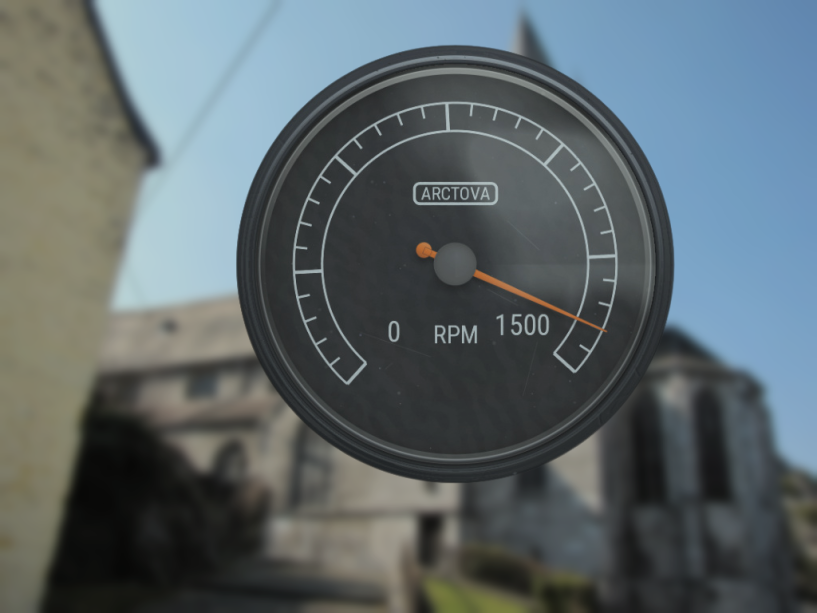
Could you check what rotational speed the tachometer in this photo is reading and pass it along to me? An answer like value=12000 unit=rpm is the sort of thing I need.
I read value=1400 unit=rpm
